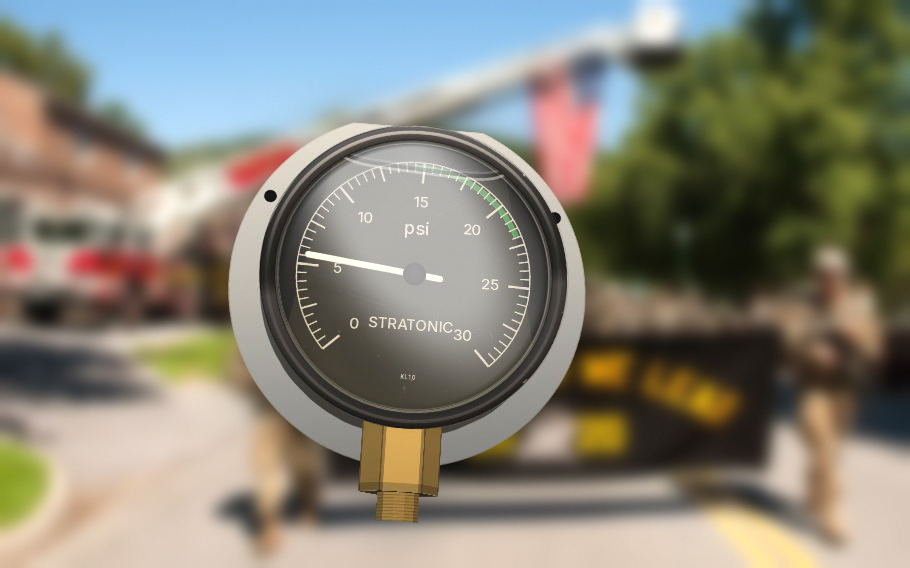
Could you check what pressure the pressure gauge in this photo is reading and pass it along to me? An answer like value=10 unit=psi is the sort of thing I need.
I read value=5.5 unit=psi
